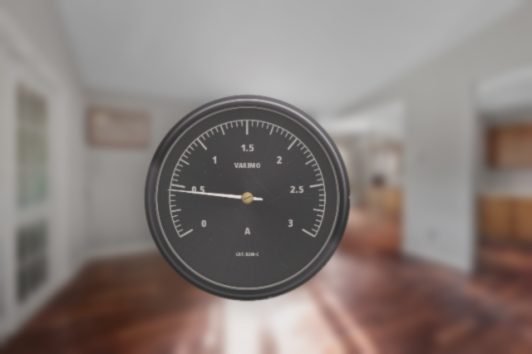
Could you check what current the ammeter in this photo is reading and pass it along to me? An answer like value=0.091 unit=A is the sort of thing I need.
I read value=0.45 unit=A
